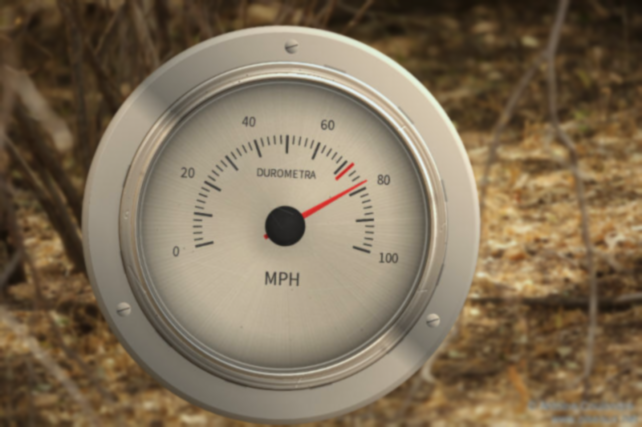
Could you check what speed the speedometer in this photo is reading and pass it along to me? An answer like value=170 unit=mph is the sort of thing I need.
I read value=78 unit=mph
